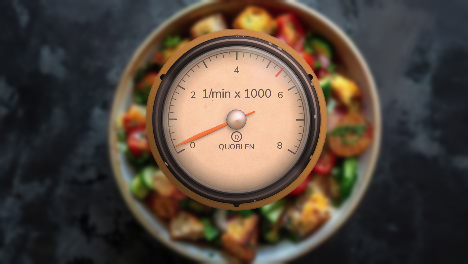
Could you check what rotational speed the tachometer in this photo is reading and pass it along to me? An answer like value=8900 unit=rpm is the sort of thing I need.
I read value=200 unit=rpm
